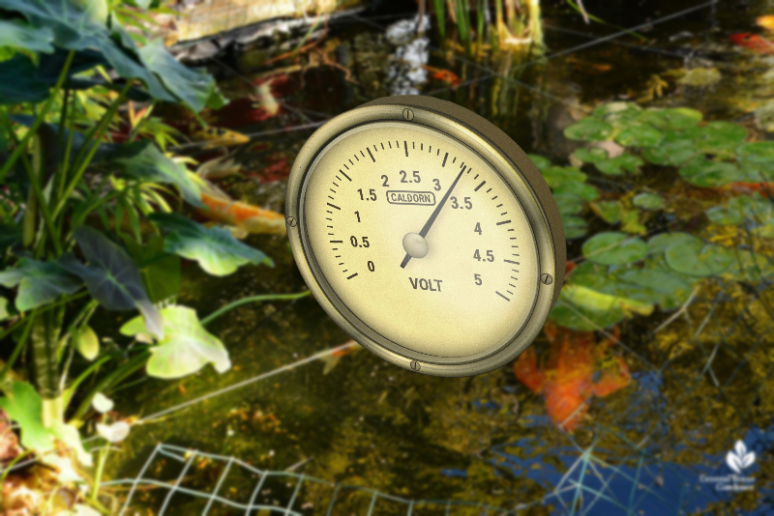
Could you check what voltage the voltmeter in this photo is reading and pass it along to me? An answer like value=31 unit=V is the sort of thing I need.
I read value=3.25 unit=V
